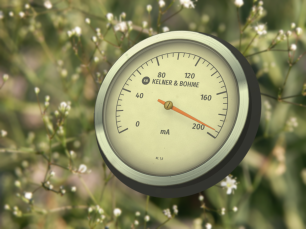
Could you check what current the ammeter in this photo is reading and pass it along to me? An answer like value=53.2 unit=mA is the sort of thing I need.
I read value=195 unit=mA
